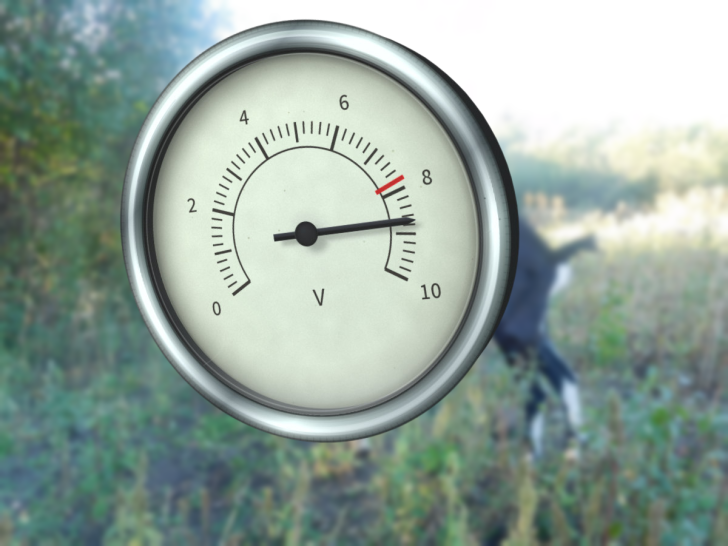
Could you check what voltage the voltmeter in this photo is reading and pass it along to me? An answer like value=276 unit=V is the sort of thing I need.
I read value=8.7 unit=V
